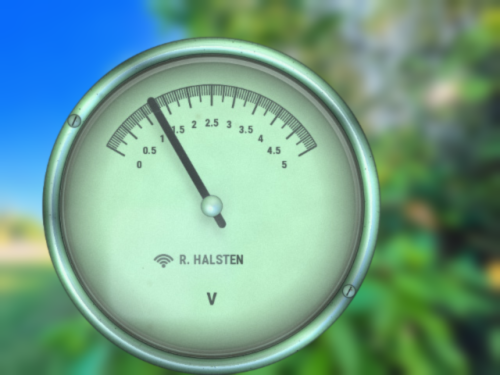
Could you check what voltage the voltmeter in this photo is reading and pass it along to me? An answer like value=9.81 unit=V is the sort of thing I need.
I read value=1.25 unit=V
